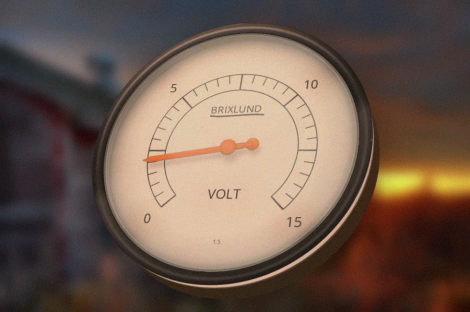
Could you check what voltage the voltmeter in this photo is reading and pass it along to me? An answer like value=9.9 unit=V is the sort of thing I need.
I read value=2 unit=V
